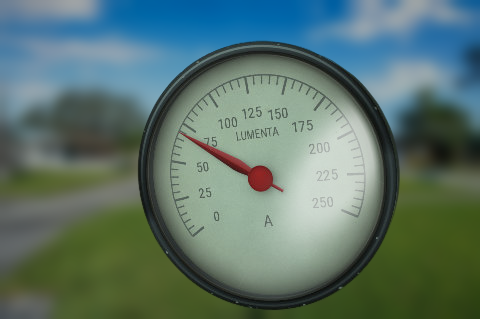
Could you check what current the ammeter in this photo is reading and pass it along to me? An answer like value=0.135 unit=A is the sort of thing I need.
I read value=70 unit=A
